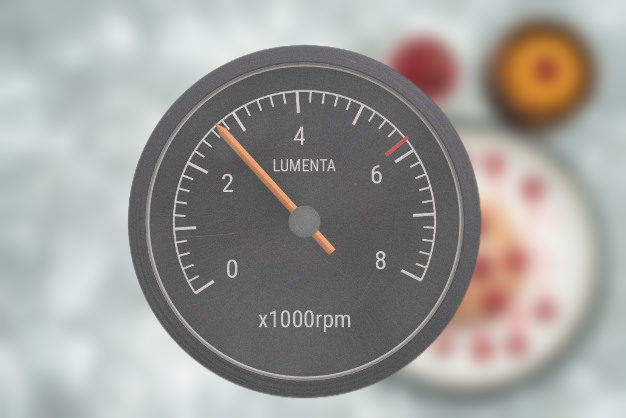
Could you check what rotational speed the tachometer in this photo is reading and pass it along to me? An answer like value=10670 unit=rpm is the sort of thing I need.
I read value=2700 unit=rpm
